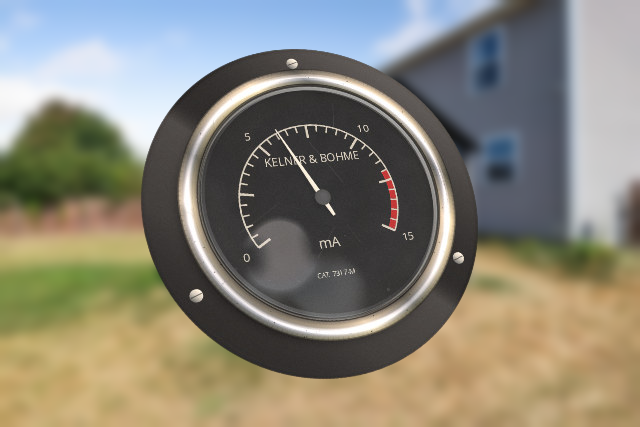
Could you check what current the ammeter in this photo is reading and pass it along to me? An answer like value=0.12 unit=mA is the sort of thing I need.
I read value=6 unit=mA
